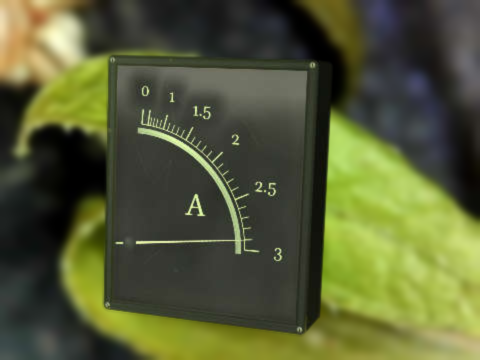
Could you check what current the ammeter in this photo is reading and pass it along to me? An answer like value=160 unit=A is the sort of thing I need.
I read value=2.9 unit=A
